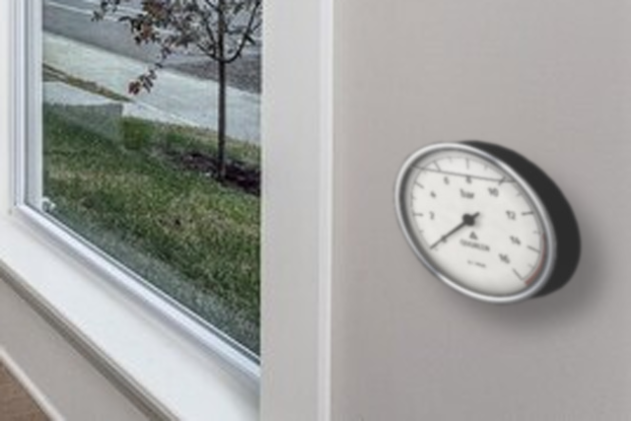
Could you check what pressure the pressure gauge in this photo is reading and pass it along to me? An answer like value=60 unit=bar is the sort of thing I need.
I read value=0 unit=bar
